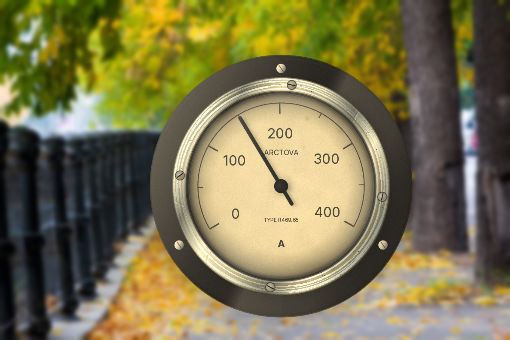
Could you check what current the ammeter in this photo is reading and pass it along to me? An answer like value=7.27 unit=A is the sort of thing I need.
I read value=150 unit=A
